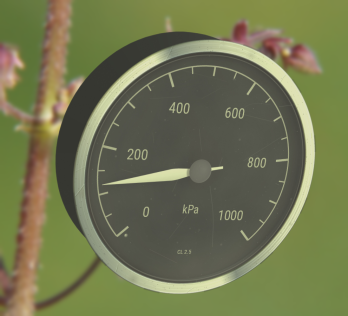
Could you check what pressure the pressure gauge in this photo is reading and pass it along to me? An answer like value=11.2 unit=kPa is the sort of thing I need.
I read value=125 unit=kPa
